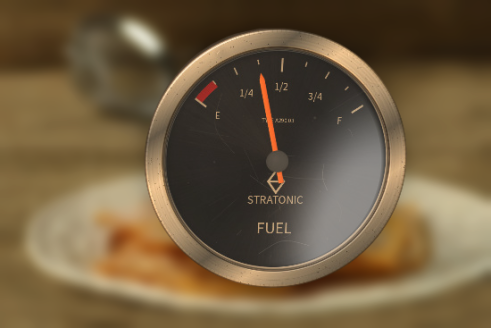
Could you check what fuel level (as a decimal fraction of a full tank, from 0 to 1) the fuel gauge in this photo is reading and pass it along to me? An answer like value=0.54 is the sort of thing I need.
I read value=0.375
